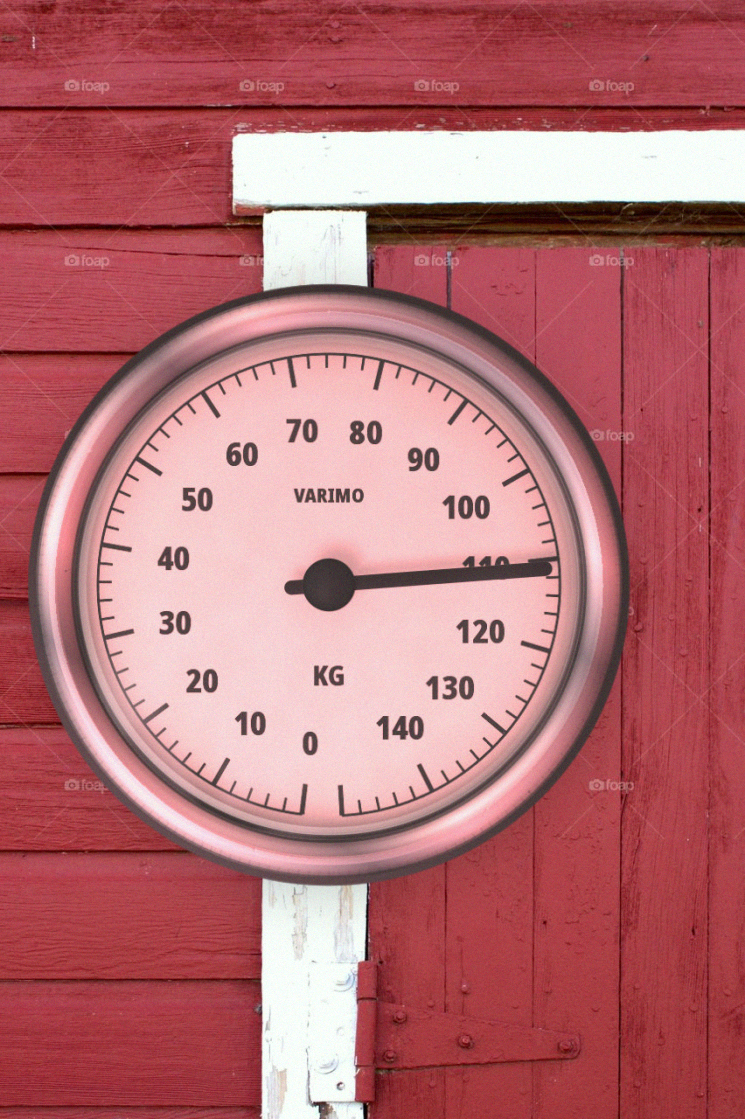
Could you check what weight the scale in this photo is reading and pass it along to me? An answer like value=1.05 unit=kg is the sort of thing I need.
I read value=111 unit=kg
